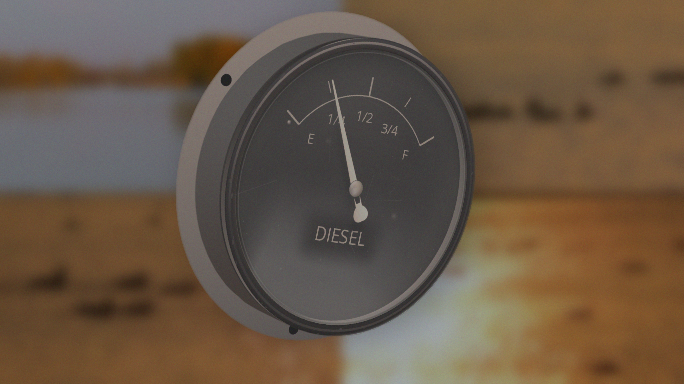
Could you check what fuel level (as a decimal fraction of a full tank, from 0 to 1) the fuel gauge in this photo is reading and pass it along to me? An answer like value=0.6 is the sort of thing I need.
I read value=0.25
